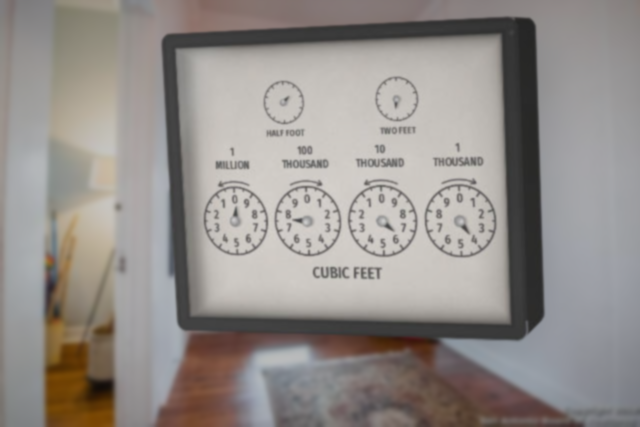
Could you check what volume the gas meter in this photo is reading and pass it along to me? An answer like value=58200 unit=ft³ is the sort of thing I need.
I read value=976400 unit=ft³
